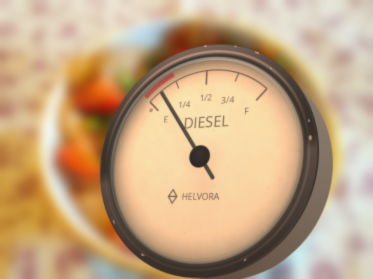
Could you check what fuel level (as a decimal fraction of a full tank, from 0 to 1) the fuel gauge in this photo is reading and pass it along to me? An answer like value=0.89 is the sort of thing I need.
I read value=0.125
